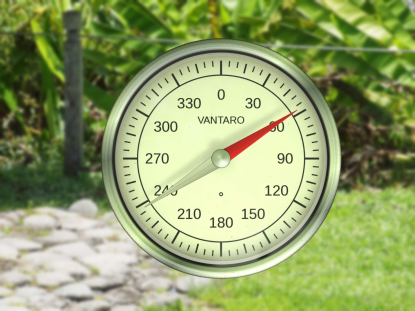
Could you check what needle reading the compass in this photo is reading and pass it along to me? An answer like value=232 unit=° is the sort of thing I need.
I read value=57.5 unit=°
